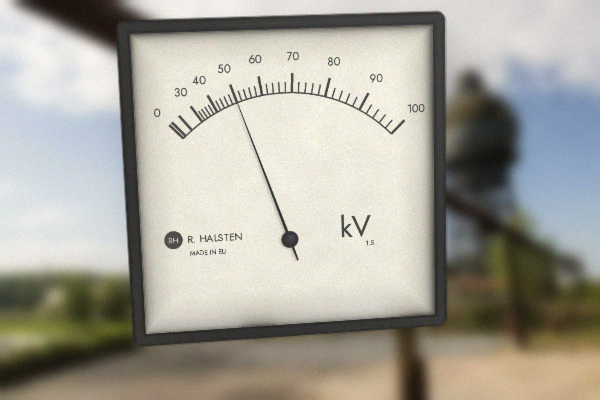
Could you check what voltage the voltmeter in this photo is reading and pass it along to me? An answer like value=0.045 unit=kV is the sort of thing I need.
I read value=50 unit=kV
